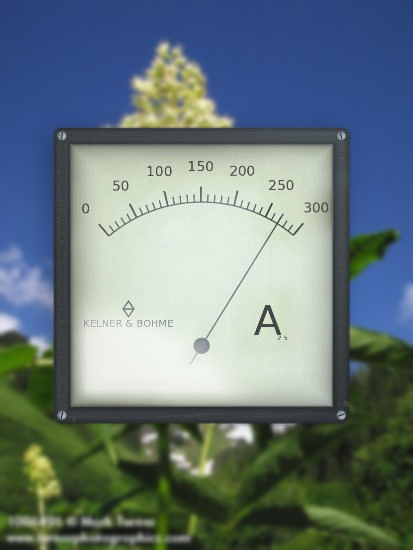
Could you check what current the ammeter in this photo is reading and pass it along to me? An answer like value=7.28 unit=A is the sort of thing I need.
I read value=270 unit=A
